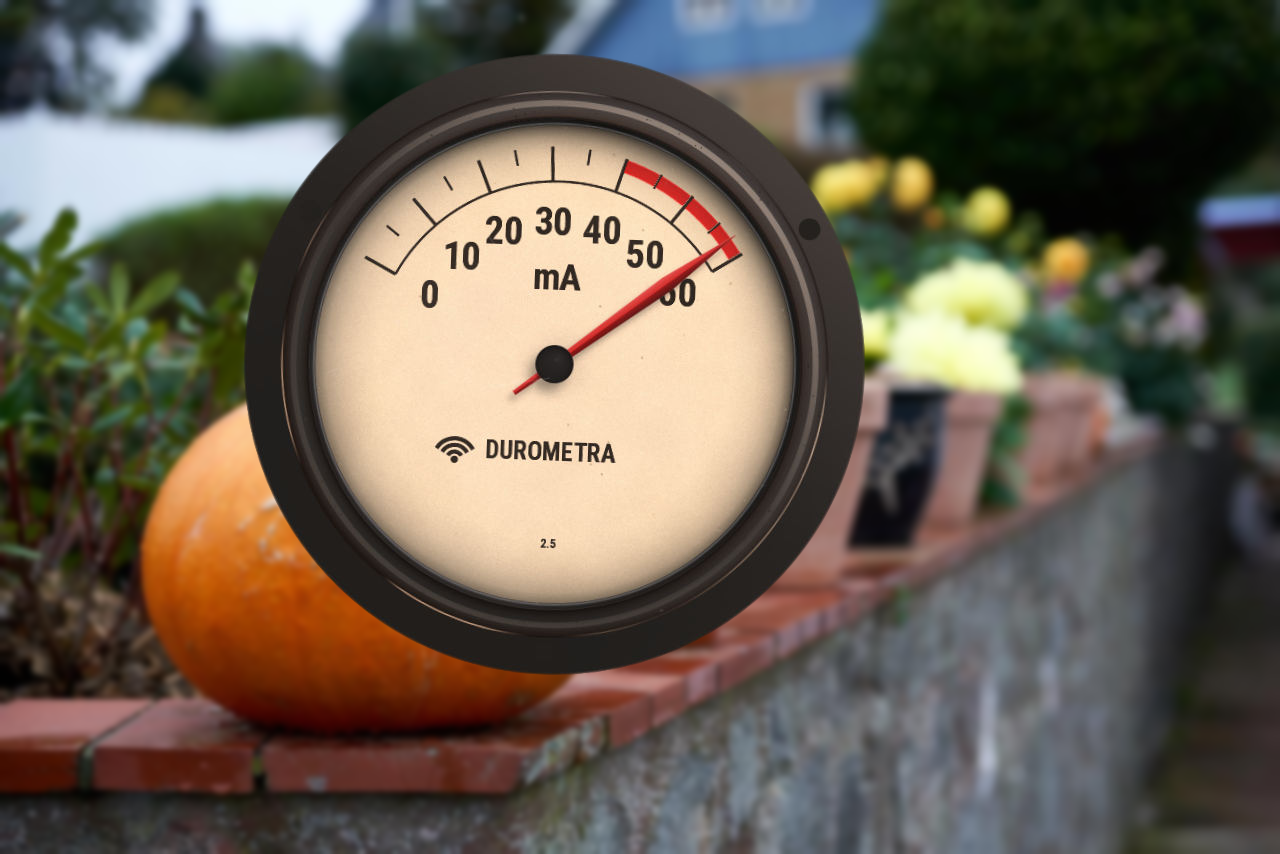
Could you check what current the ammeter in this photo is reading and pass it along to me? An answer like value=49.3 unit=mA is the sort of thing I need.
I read value=57.5 unit=mA
